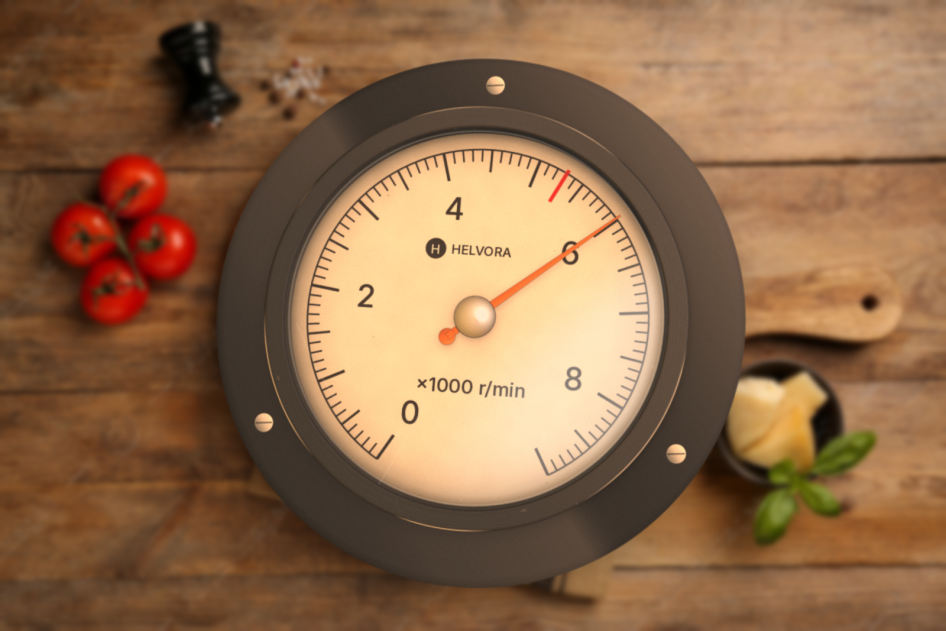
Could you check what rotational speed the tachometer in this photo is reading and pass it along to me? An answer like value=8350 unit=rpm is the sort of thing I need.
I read value=6000 unit=rpm
